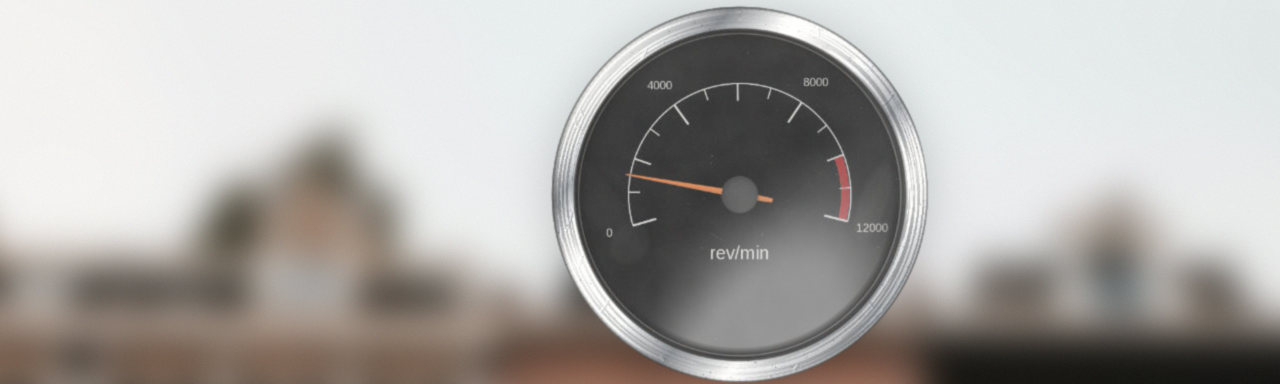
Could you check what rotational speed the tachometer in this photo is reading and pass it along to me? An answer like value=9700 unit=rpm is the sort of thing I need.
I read value=1500 unit=rpm
